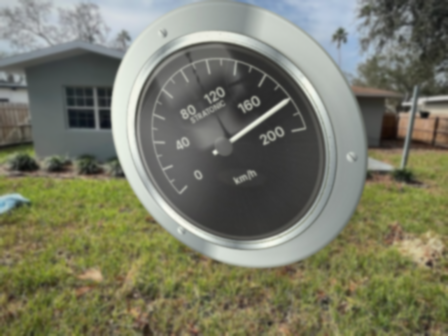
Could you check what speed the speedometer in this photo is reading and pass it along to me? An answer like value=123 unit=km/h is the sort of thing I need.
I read value=180 unit=km/h
